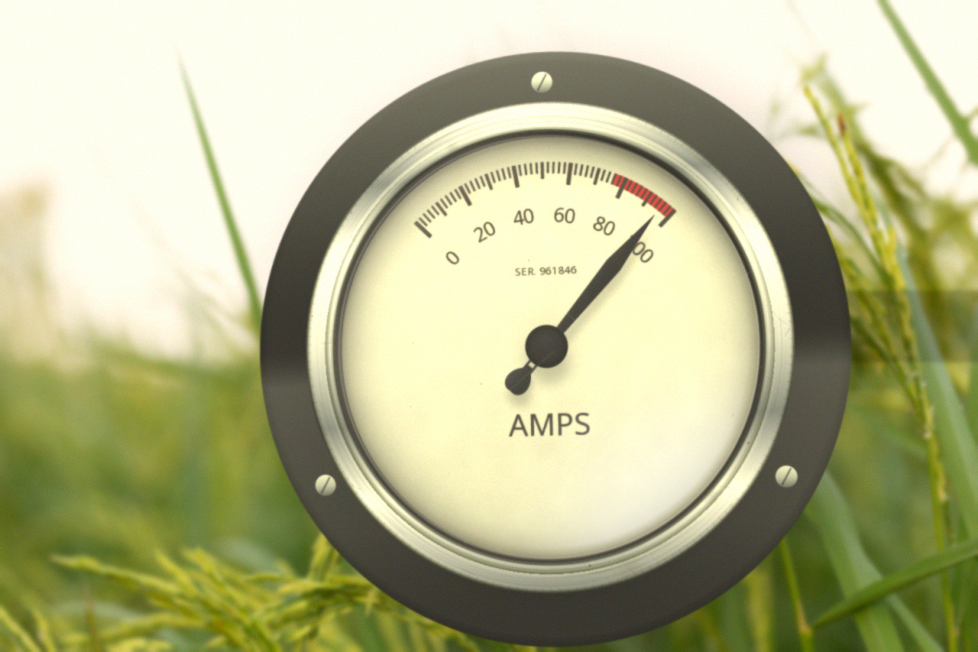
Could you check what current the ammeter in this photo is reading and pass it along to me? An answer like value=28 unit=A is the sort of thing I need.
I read value=96 unit=A
